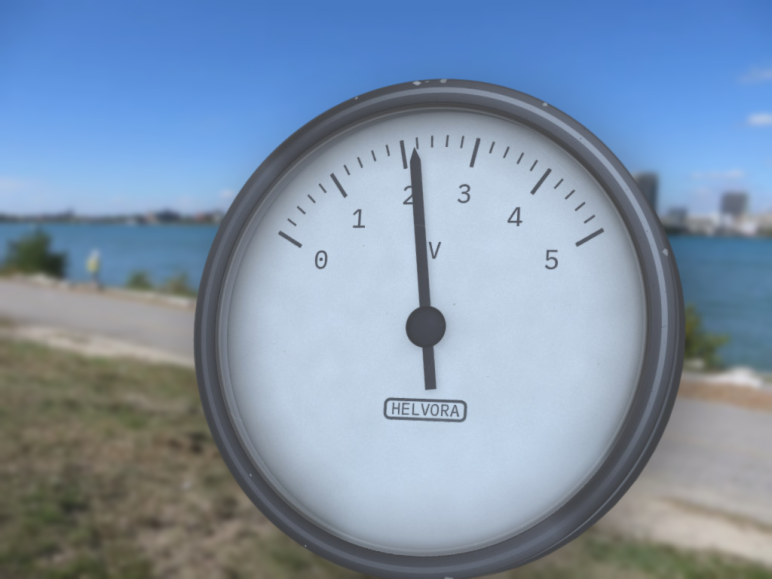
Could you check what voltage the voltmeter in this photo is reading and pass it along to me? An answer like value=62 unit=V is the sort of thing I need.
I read value=2.2 unit=V
